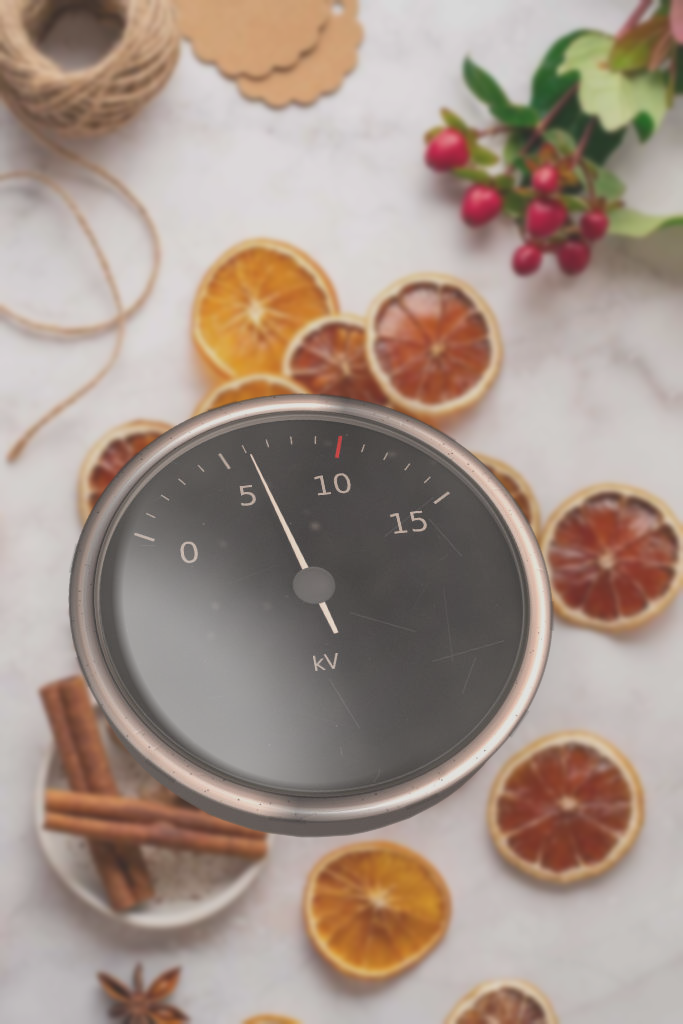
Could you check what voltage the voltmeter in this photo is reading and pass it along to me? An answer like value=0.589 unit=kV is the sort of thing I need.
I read value=6 unit=kV
